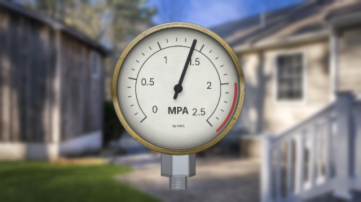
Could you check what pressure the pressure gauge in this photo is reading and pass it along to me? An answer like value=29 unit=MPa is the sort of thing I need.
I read value=1.4 unit=MPa
